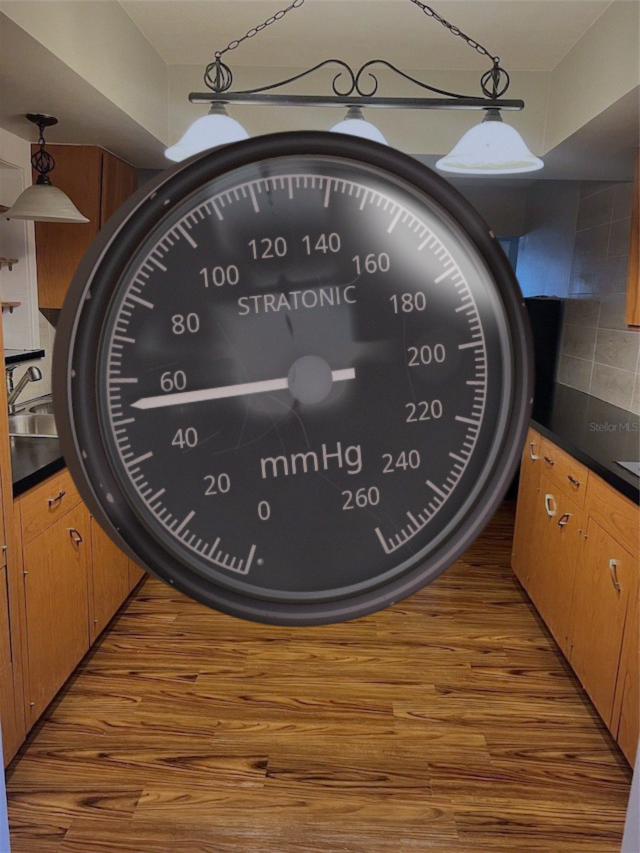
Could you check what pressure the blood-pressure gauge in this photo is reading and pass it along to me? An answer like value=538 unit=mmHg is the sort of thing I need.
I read value=54 unit=mmHg
